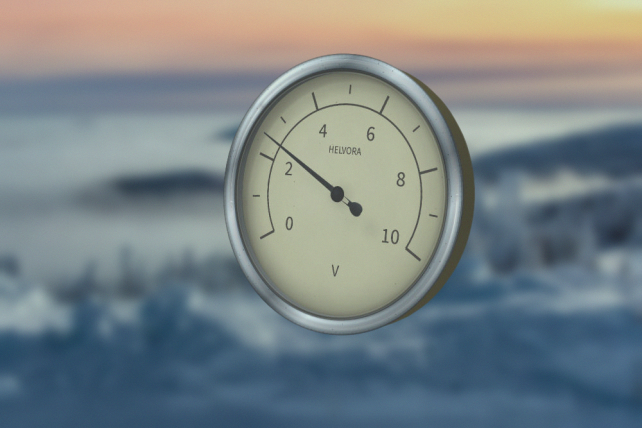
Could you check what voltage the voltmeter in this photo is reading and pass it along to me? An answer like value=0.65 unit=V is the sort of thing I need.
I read value=2.5 unit=V
